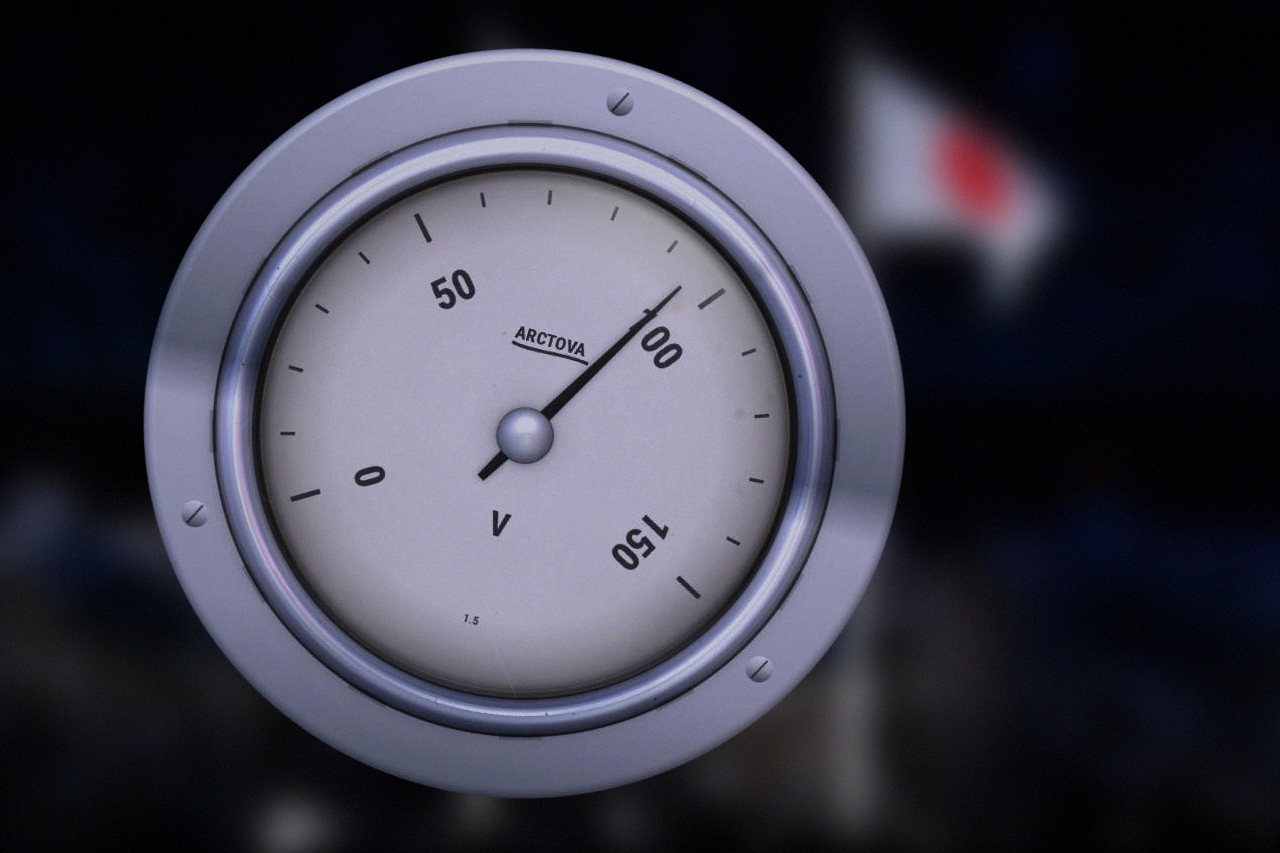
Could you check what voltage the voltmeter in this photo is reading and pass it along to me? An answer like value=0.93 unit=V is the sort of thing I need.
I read value=95 unit=V
